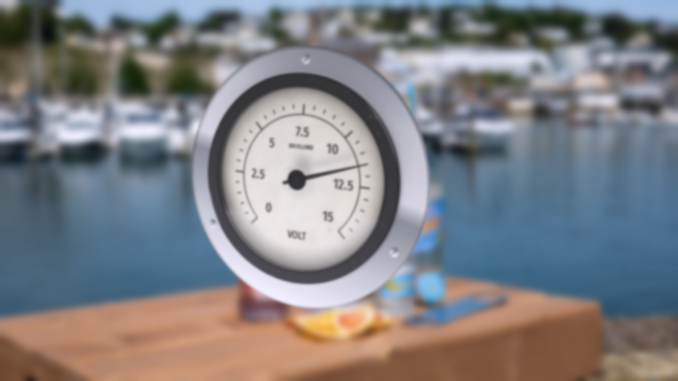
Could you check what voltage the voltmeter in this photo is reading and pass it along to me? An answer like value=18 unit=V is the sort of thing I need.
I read value=11.5 unit=V
